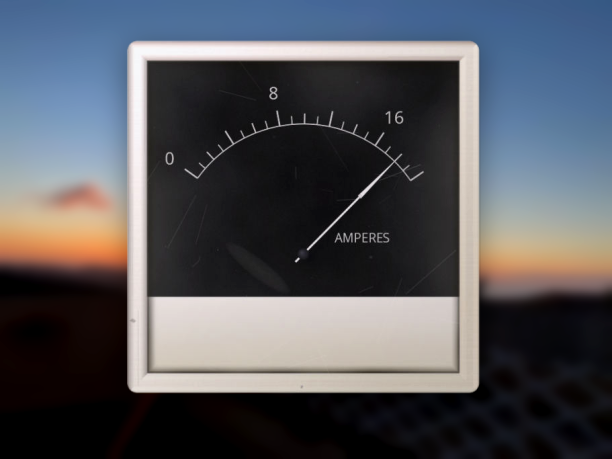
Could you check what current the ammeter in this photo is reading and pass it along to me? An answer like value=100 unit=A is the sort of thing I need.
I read value=18 unit=A
